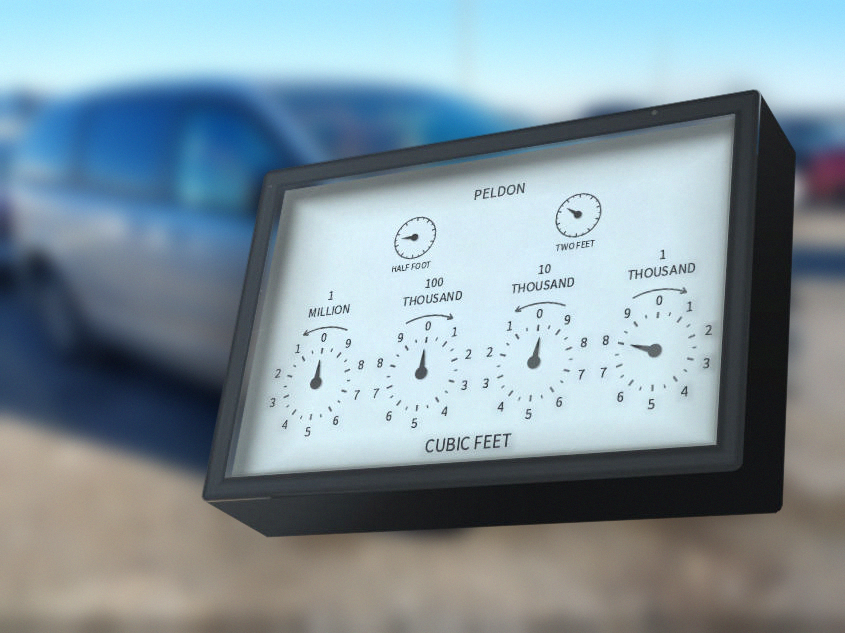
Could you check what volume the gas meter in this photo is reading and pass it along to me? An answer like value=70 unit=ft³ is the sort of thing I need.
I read value=999800 unit=ft³
